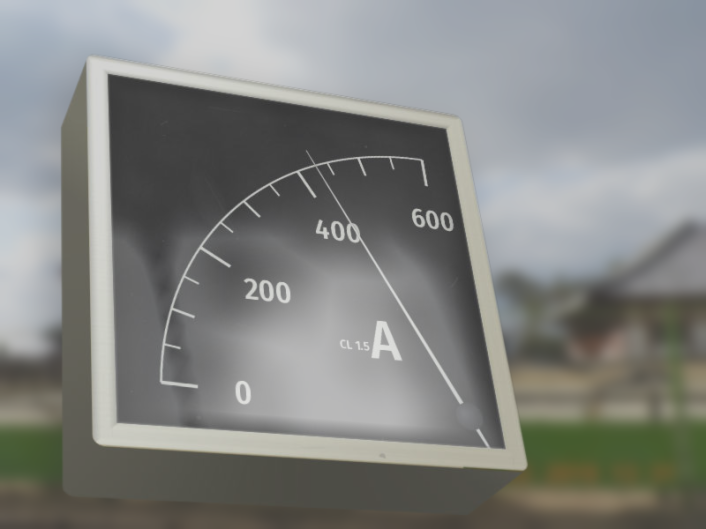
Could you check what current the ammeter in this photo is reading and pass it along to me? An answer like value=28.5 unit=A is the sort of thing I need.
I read value=425 unit=A
